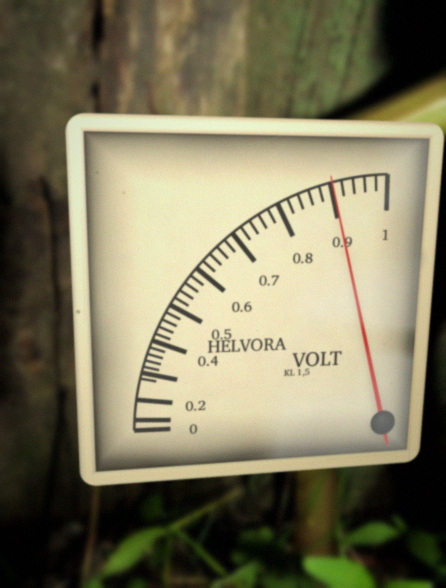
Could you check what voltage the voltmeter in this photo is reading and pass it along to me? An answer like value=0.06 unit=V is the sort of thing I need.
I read value=0.9 unit=V
